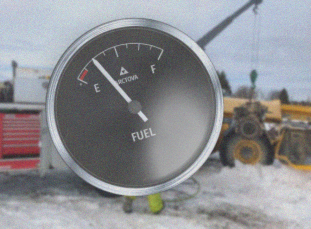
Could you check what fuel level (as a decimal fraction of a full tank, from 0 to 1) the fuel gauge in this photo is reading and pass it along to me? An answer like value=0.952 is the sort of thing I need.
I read value=0.25
